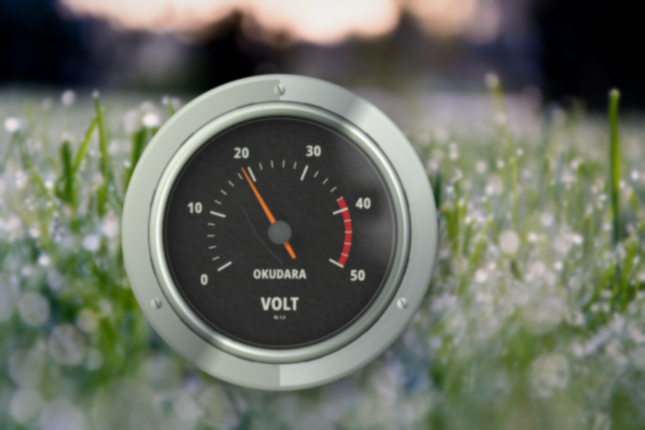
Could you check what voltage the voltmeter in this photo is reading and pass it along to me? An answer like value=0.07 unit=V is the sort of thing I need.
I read value=19 unit=V
